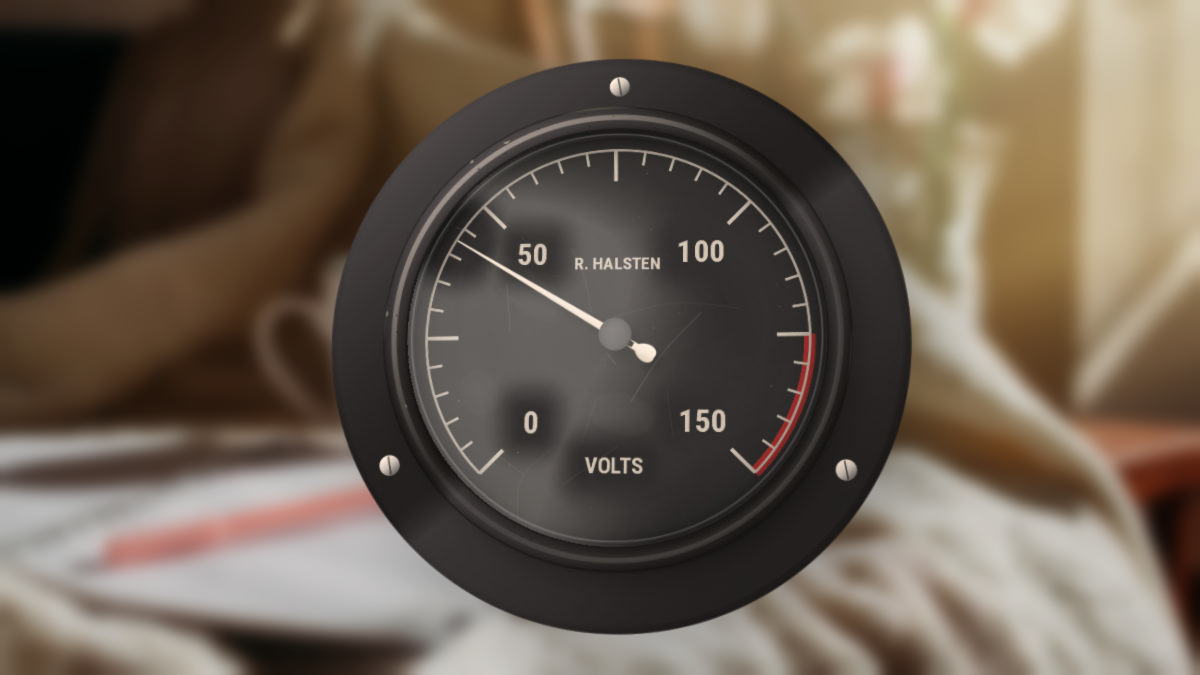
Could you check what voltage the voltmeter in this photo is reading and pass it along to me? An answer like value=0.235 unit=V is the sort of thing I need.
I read value=42.5 unit=V
